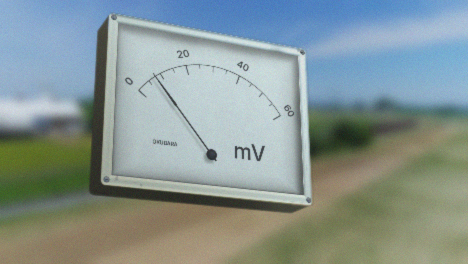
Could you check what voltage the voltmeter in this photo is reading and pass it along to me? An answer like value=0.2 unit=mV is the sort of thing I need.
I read value=7.5 unit=mV
